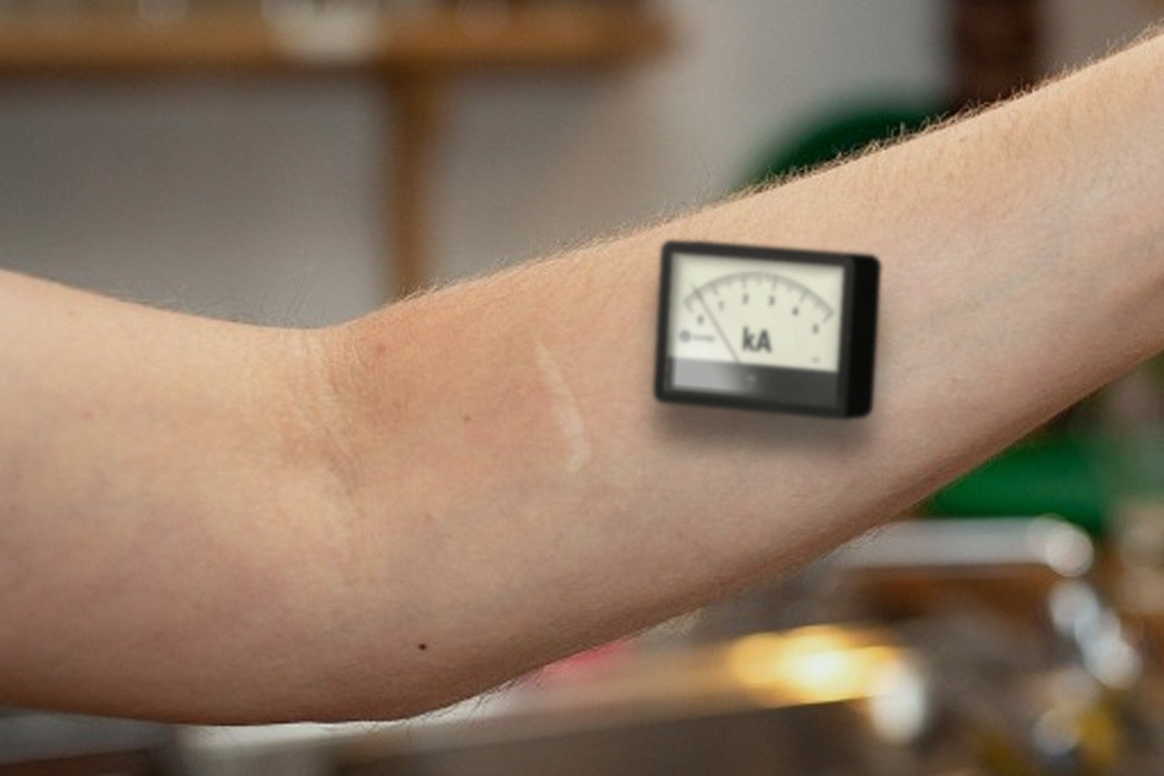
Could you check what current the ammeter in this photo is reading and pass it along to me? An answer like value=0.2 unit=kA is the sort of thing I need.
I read value=0.5 unit=kA
